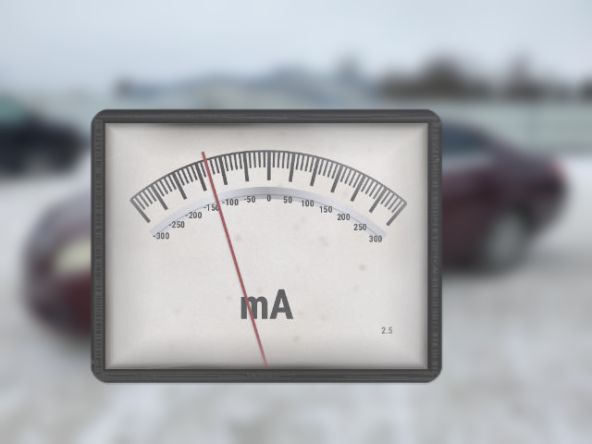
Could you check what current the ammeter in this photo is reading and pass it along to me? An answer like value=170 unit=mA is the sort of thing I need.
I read value=-130 unit=mA
